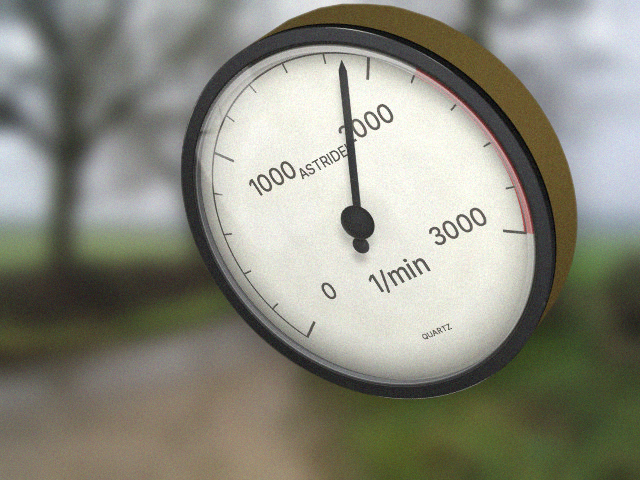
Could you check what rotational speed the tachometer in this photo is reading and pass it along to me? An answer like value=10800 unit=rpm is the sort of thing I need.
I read value=1900 unit=rpm
